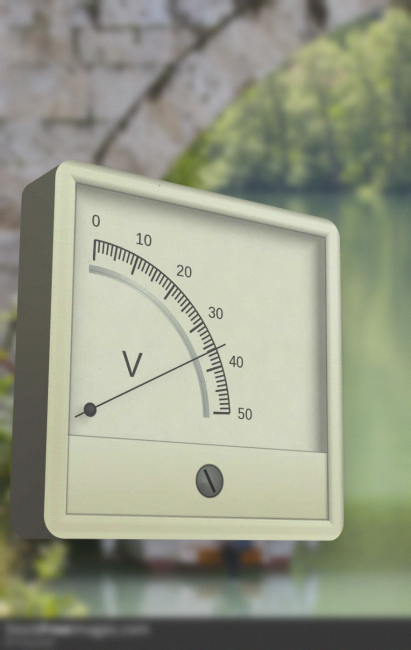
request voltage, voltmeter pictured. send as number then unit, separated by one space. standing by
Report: 36 V
